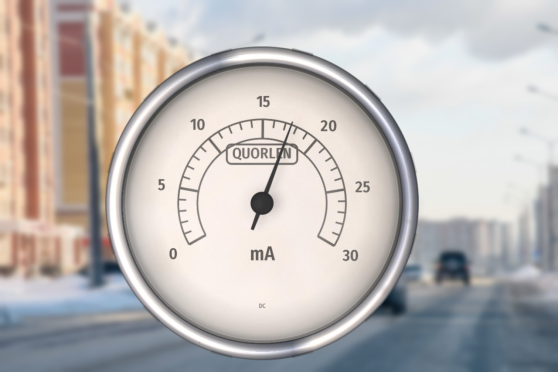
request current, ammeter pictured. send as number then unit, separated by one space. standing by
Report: 17.5 mA
